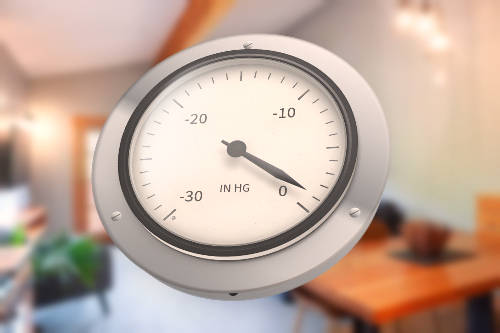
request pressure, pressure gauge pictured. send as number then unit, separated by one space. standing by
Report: -1 inHg
